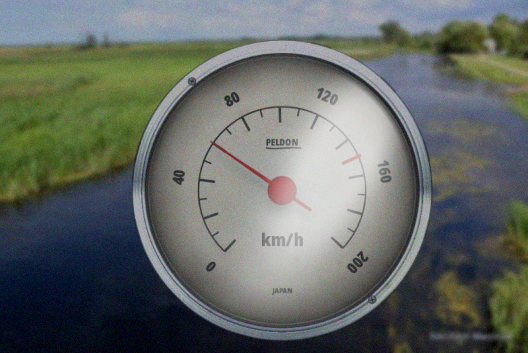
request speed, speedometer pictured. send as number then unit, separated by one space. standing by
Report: 60 km/h
